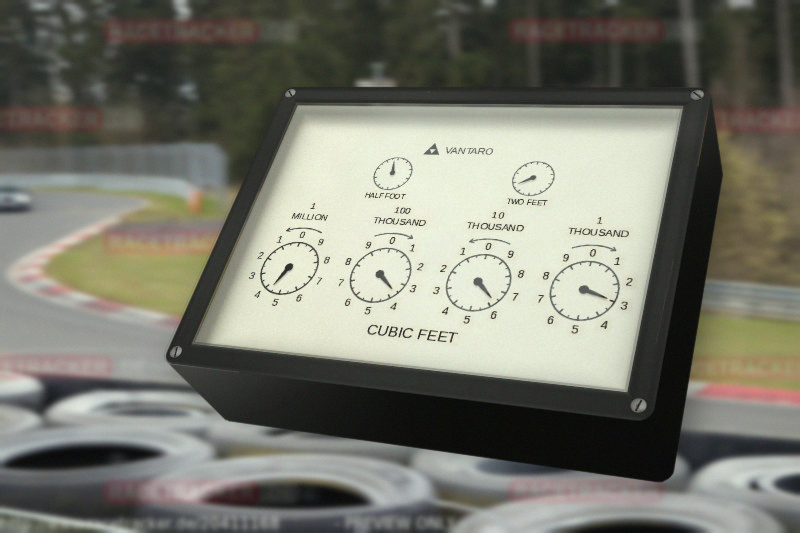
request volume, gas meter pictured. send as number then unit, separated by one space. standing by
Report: 436300 ft³
